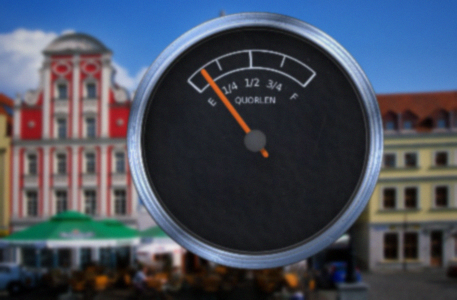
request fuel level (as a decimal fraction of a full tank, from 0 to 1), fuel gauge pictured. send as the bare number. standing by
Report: 0.125
